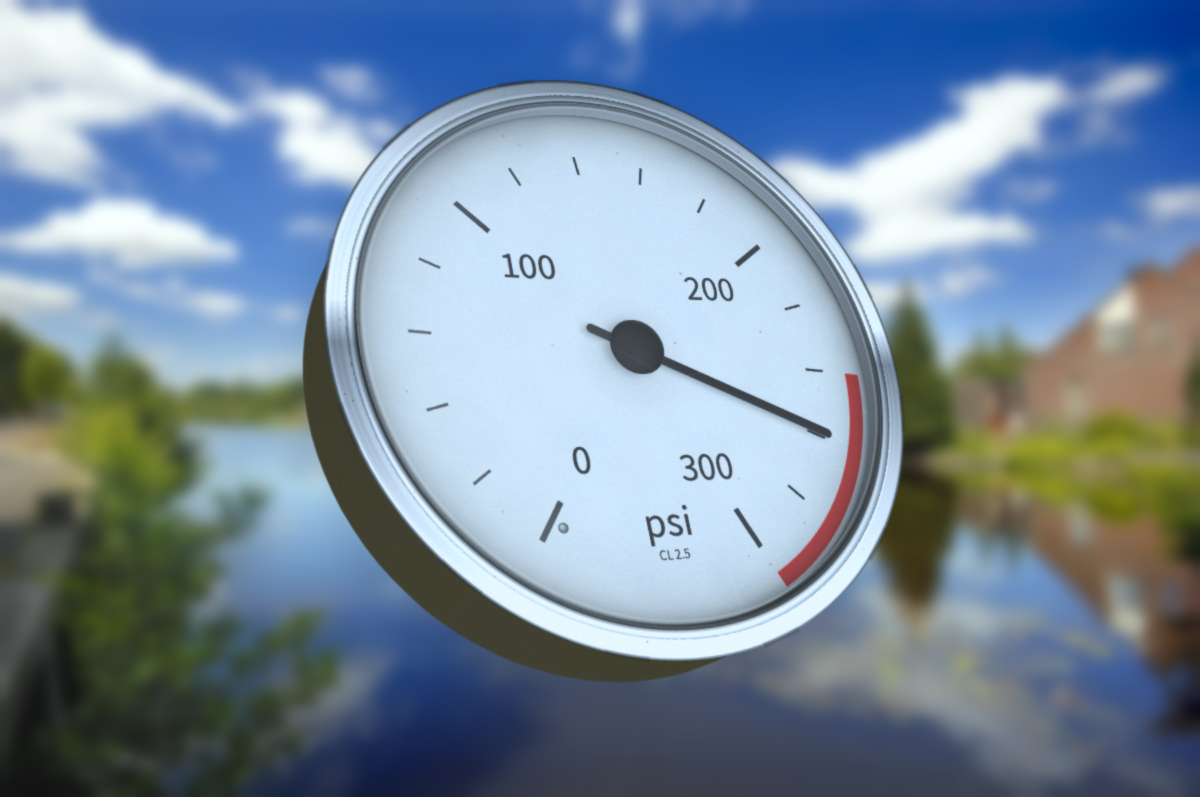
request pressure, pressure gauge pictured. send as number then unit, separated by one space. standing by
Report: 260 psi
